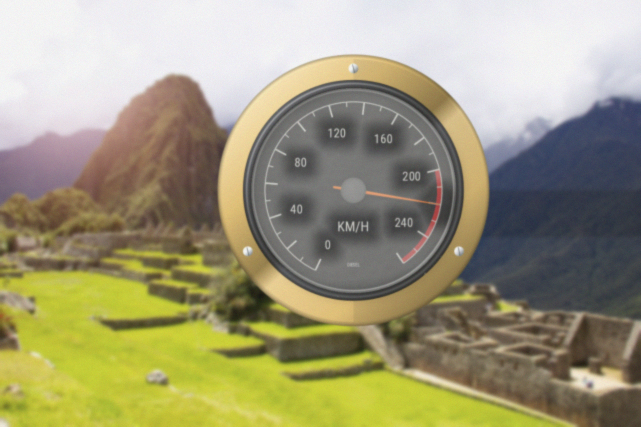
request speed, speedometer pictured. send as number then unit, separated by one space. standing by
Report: 220 km/h
